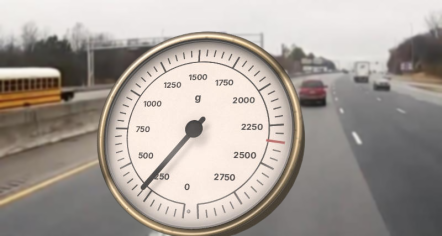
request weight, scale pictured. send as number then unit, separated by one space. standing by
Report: 300 g
